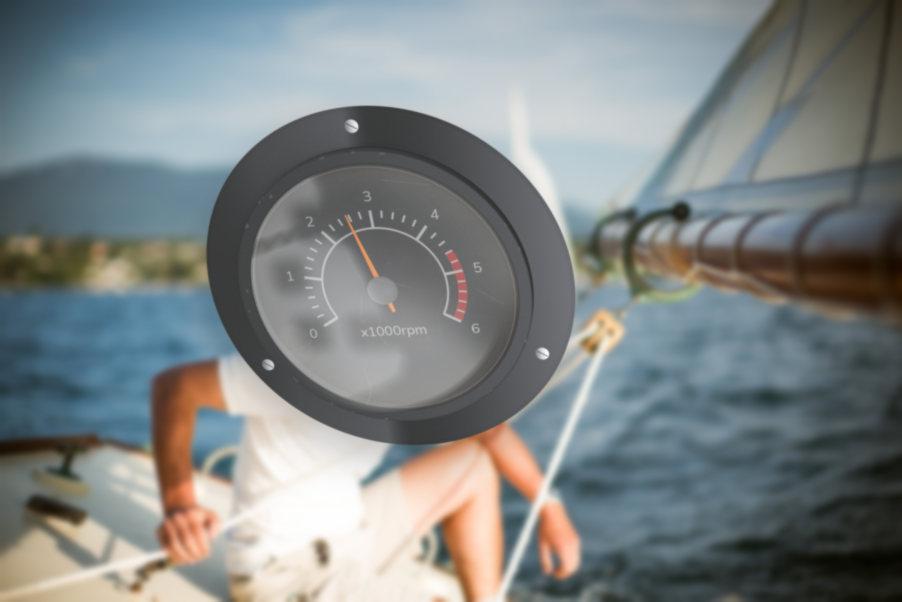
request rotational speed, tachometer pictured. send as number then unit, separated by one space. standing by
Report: 2600 rpm
